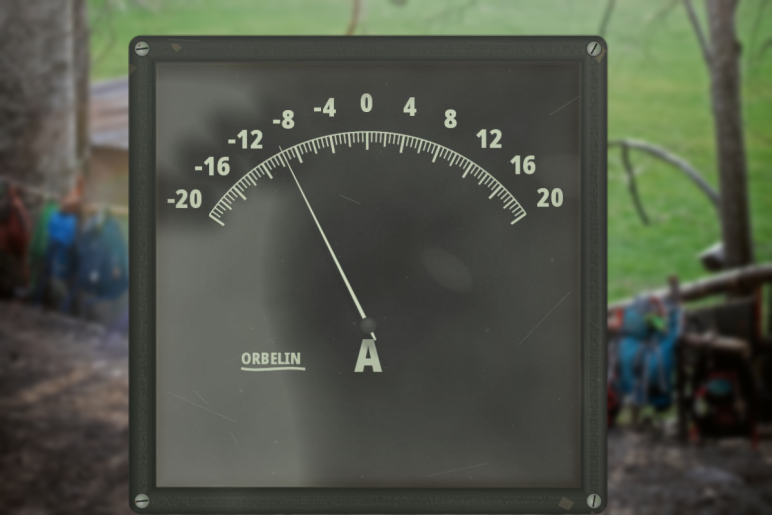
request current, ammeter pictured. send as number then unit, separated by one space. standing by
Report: -9.5 A
